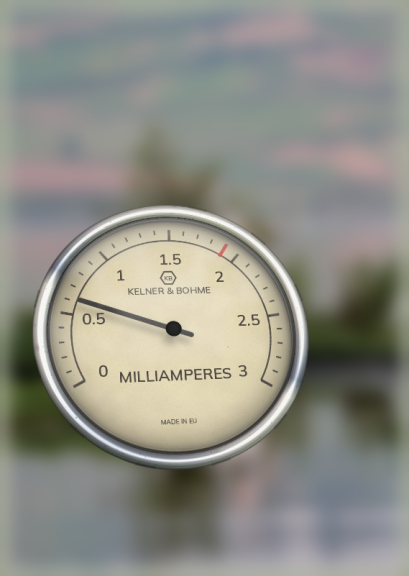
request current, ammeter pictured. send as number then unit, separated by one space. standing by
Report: 0.6 mA
